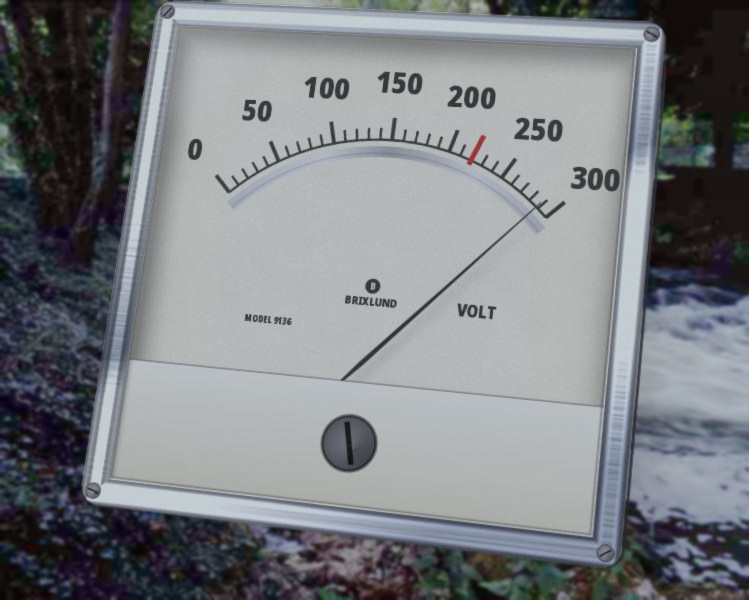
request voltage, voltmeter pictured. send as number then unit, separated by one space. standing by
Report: 290 V
